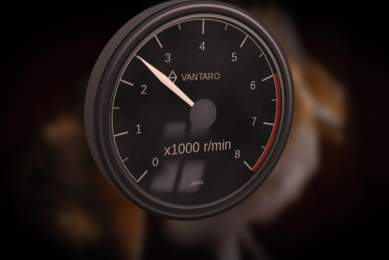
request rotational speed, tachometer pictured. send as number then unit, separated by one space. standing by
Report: 2500 rpm
